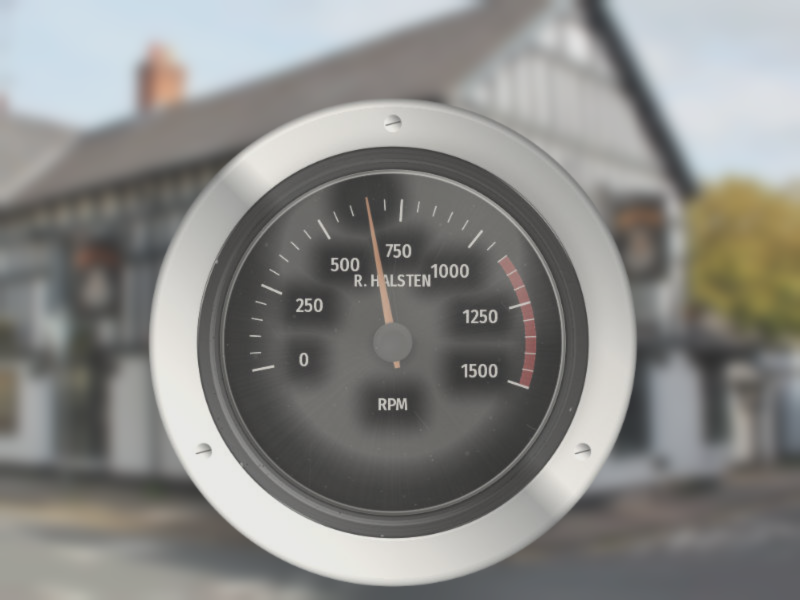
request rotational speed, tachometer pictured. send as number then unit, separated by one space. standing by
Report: 650 rpm
